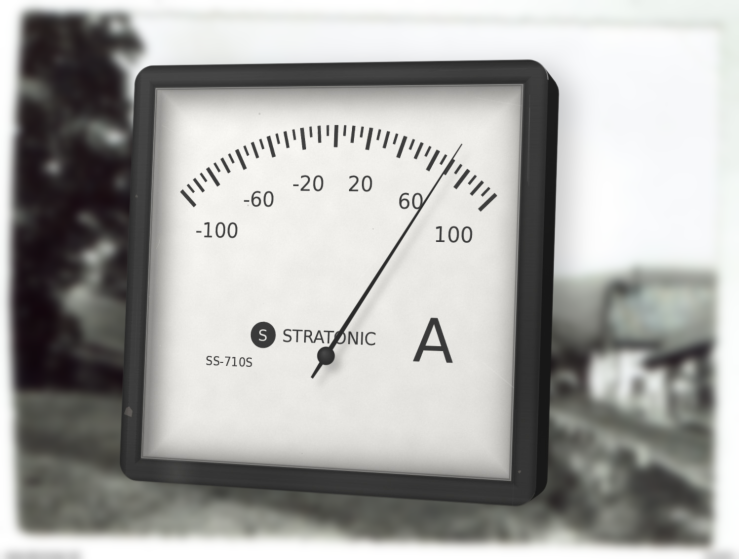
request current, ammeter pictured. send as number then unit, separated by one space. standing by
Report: 70 A
